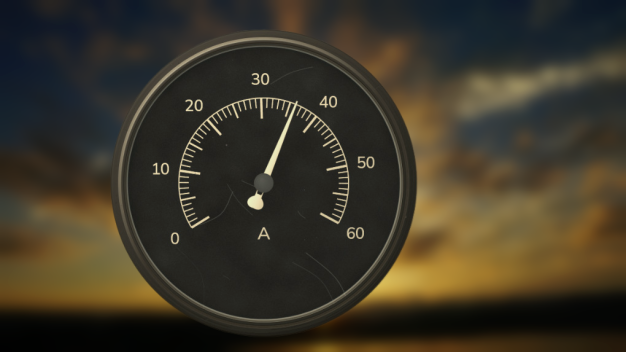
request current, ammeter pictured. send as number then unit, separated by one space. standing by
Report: 36 A
